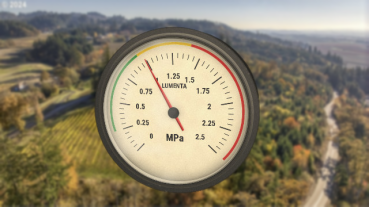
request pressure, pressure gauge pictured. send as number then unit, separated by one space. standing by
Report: 1 MPa
